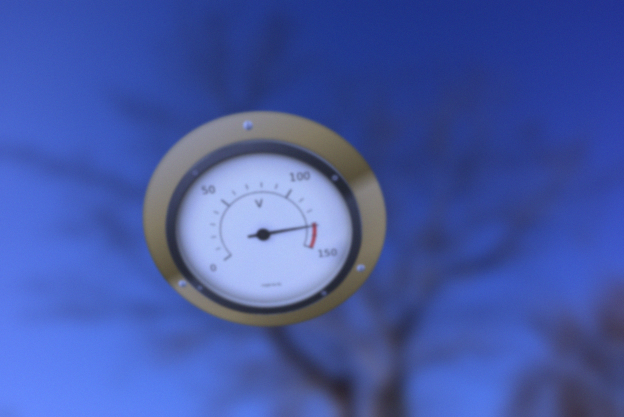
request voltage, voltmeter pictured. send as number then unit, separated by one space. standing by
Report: 130 V
